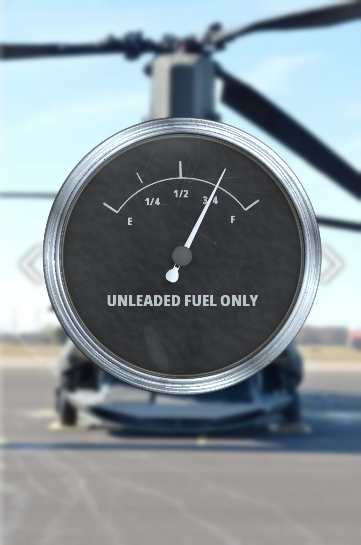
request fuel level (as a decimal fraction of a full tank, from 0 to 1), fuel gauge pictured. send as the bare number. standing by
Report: 0.75
